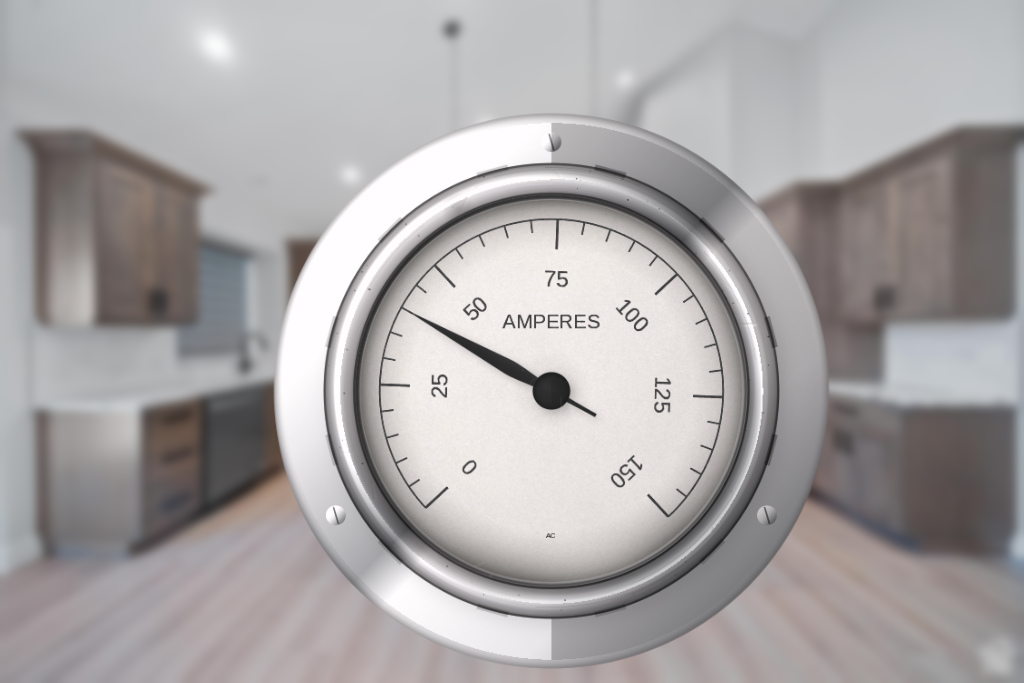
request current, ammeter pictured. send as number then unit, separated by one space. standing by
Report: 40 A
